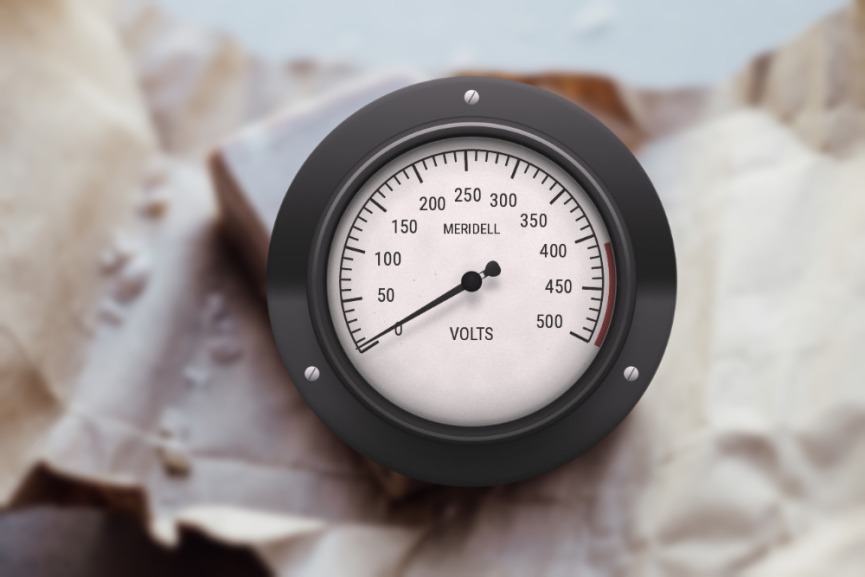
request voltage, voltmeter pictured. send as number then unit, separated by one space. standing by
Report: 5 V
